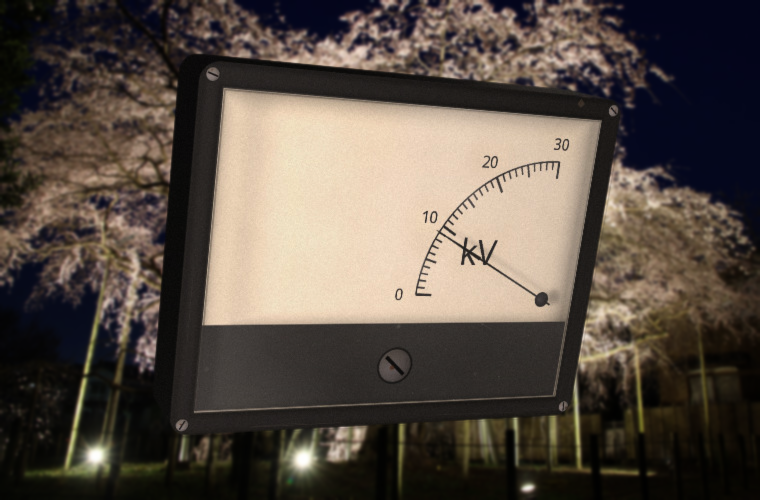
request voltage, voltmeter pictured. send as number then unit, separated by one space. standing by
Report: 9 kV
